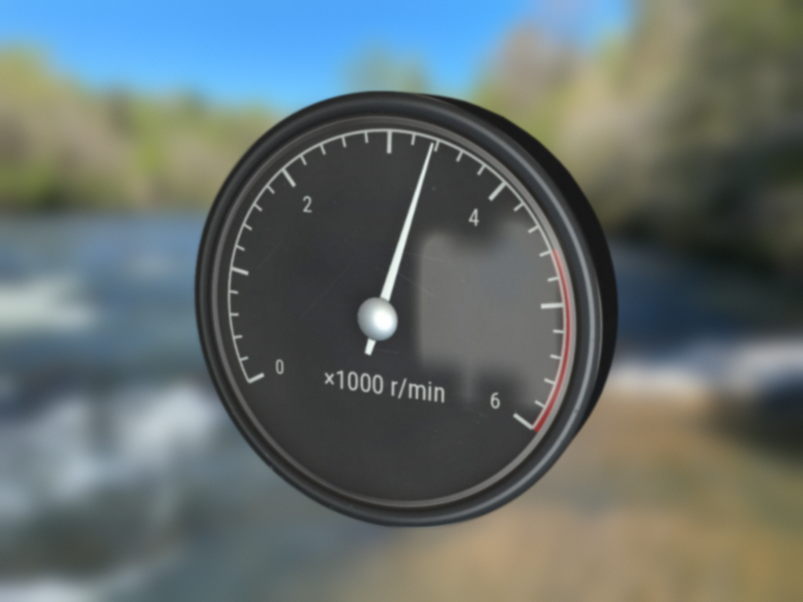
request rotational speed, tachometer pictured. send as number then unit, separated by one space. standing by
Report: 3400 rpm
